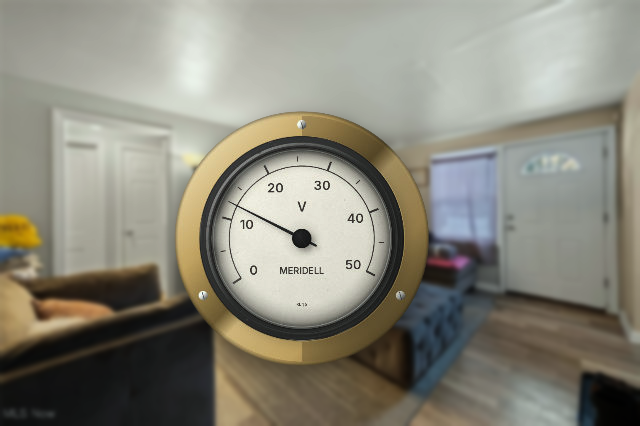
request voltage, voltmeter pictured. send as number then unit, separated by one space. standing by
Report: 12.5 V
